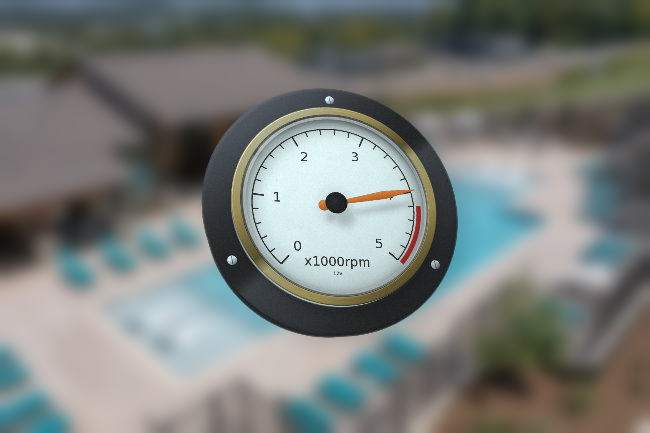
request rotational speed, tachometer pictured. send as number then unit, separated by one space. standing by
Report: 4000 rpm
